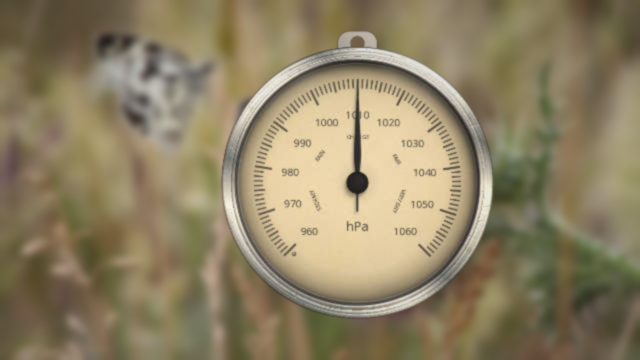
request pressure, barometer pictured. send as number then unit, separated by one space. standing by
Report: 1010 hPa
